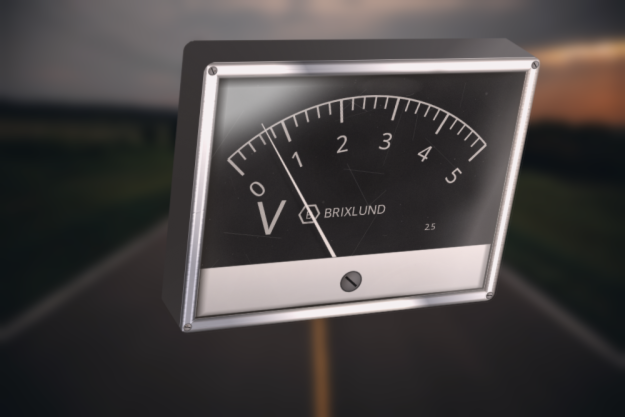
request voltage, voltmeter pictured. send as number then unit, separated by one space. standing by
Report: 0.7 V
